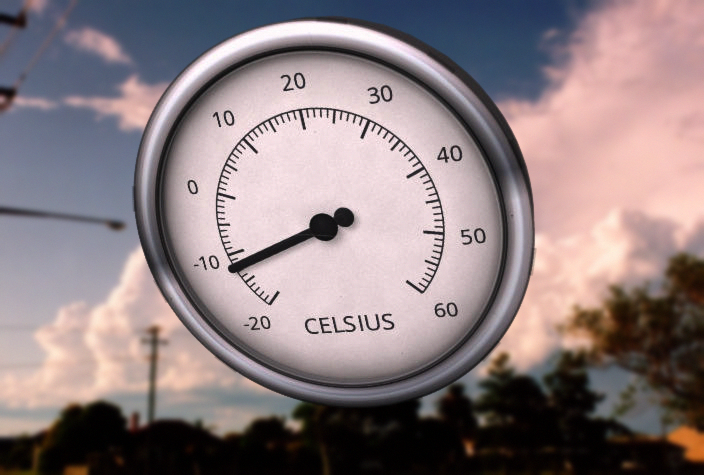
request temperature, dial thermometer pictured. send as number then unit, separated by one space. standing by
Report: -12 °C
